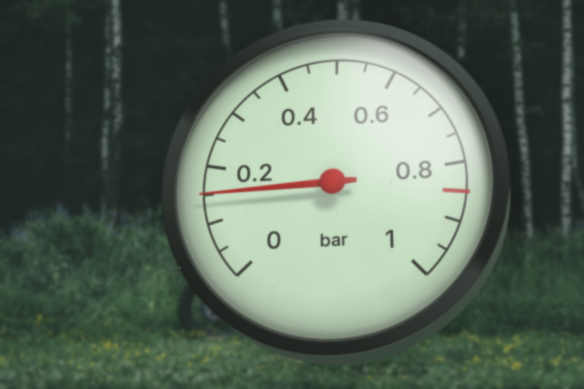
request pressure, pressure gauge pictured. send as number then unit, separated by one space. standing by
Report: 0.15 bar
